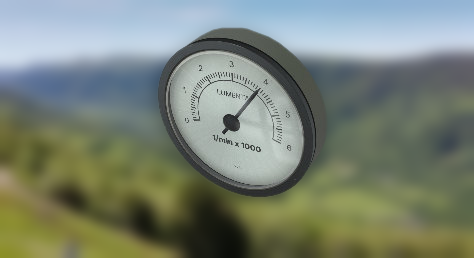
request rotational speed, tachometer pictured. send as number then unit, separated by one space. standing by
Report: 4000 rpm
